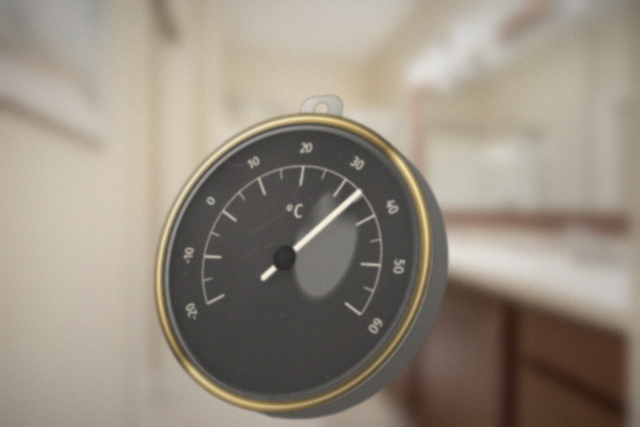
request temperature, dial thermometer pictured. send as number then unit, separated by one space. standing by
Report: 35 °C
